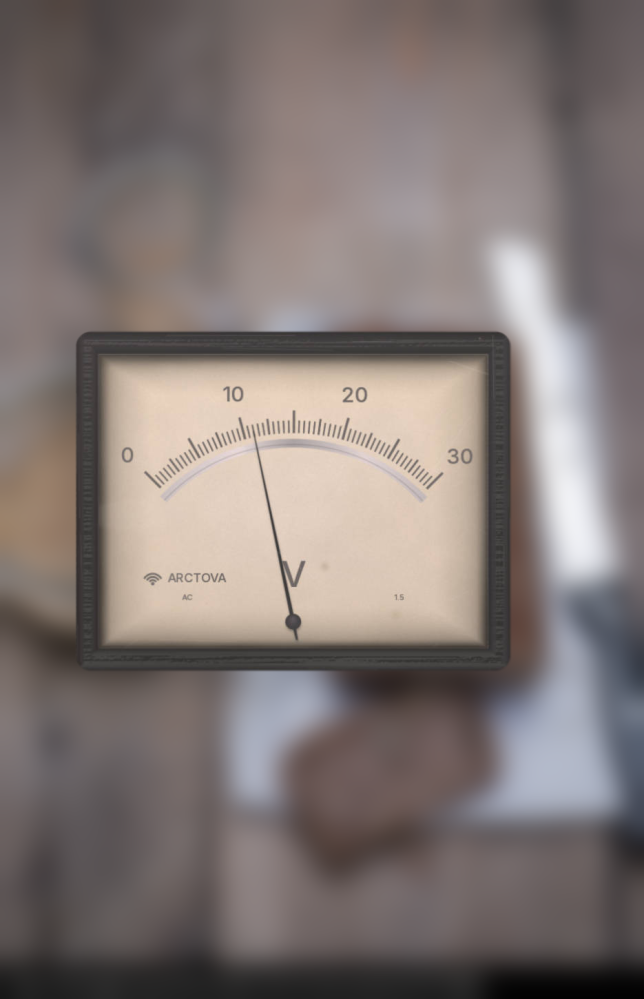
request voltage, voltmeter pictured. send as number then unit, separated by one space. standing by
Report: 11 V
